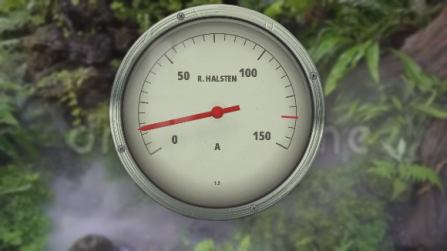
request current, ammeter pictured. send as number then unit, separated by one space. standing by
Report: 12.5 A
